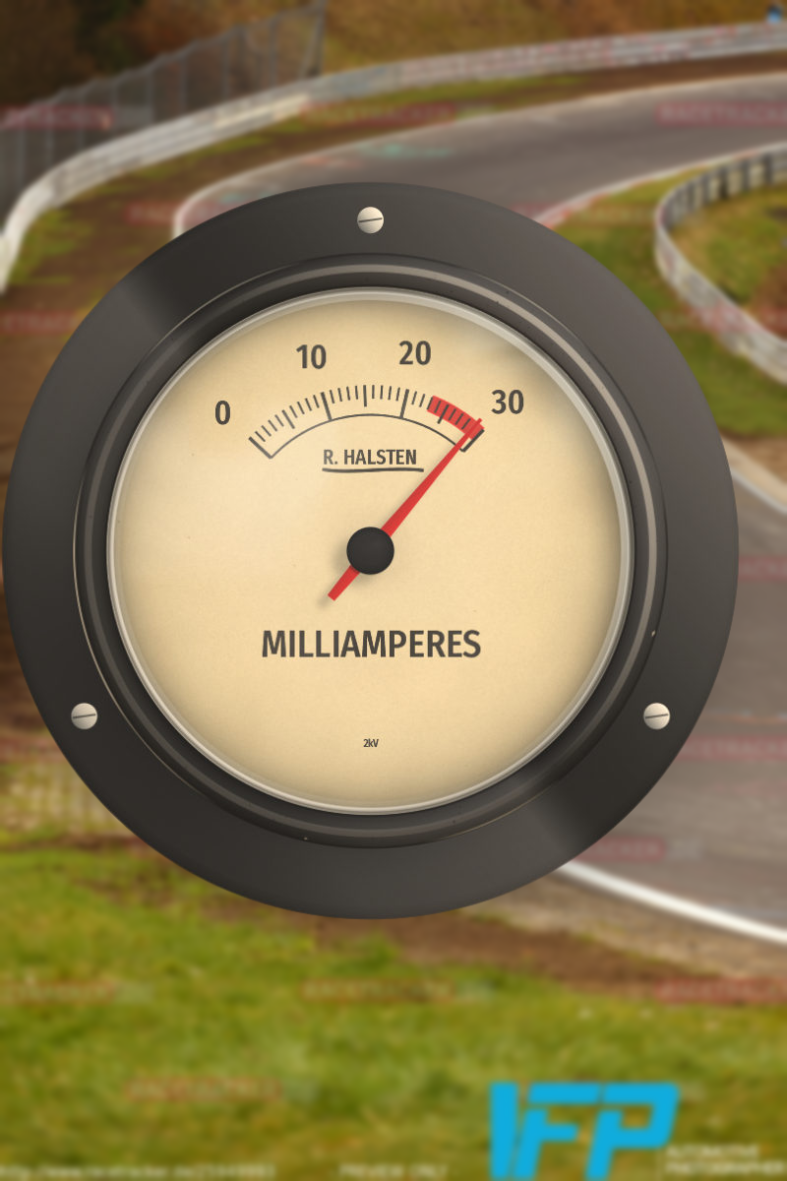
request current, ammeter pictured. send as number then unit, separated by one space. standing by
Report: 29 mA
